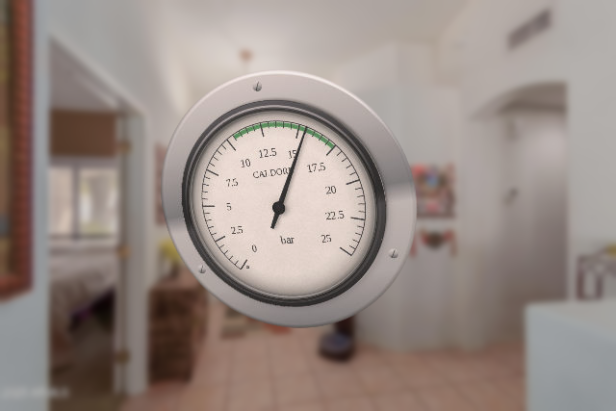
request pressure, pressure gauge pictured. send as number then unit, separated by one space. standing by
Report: 15.5 bar
